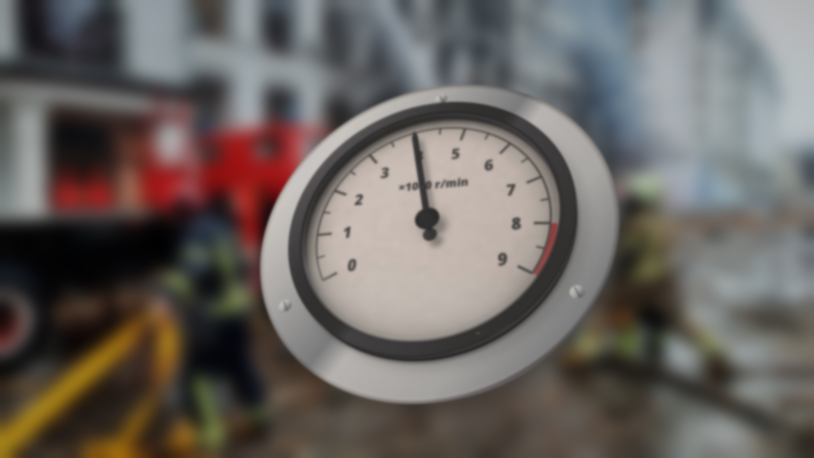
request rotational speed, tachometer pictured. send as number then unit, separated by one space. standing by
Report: 4000 rpm
